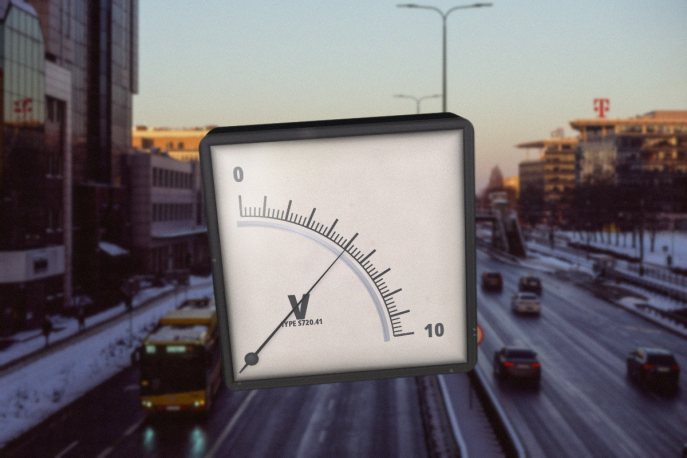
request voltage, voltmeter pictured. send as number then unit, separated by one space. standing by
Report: 5 V
